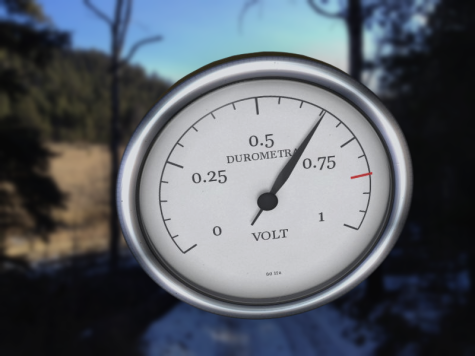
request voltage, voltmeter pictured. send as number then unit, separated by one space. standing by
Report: 0.65 V
